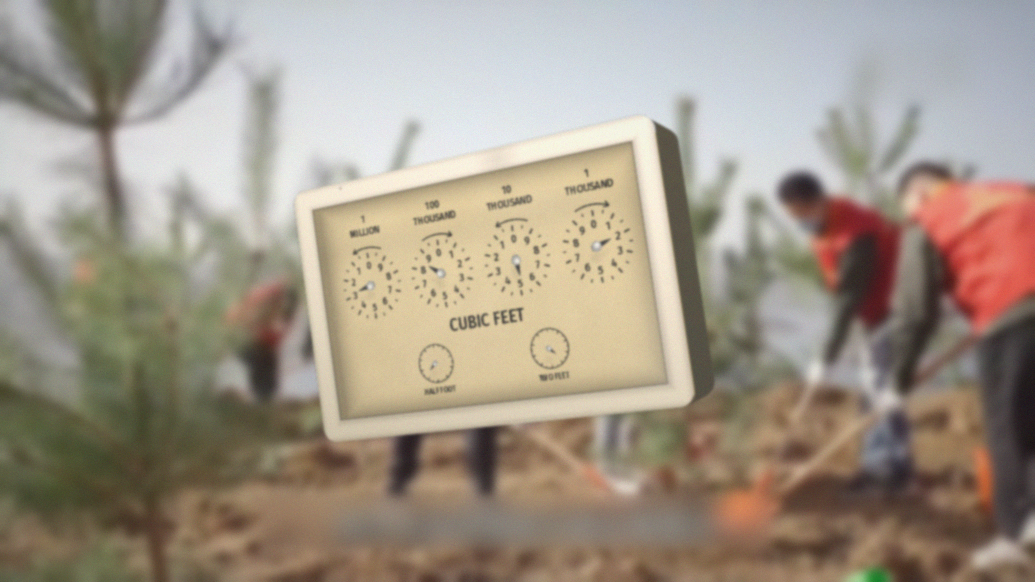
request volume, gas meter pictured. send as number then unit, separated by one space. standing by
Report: 285200 ft³
